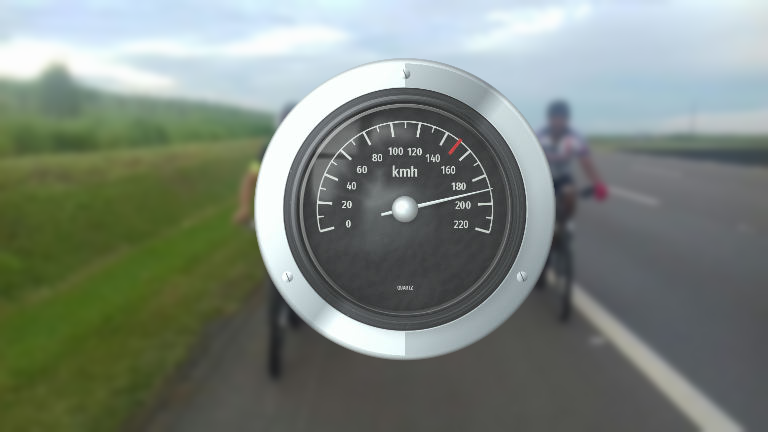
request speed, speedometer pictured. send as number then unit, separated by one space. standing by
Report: 190 km/h
